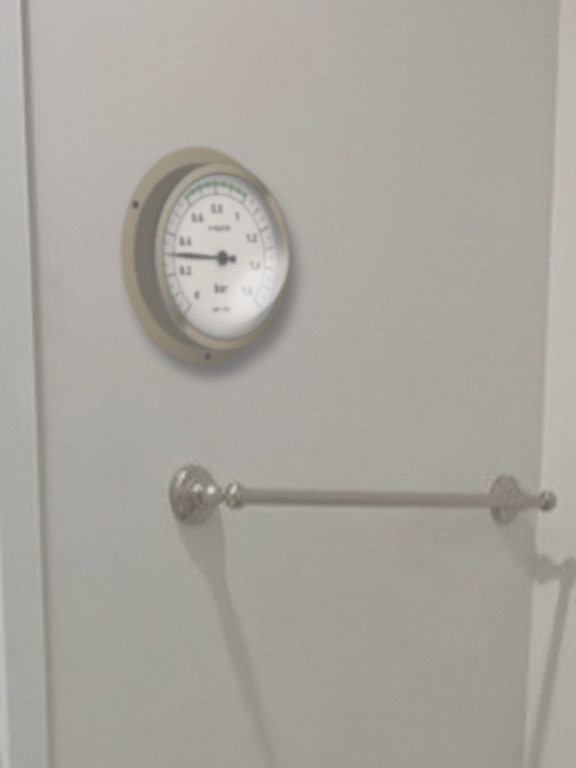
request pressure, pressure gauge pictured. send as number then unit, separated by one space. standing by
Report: 0.3 bar
